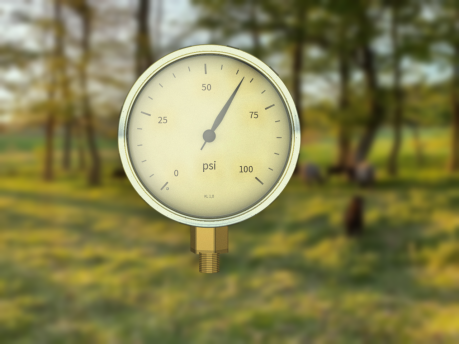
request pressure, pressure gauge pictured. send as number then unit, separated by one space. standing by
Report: 62.5 psi
